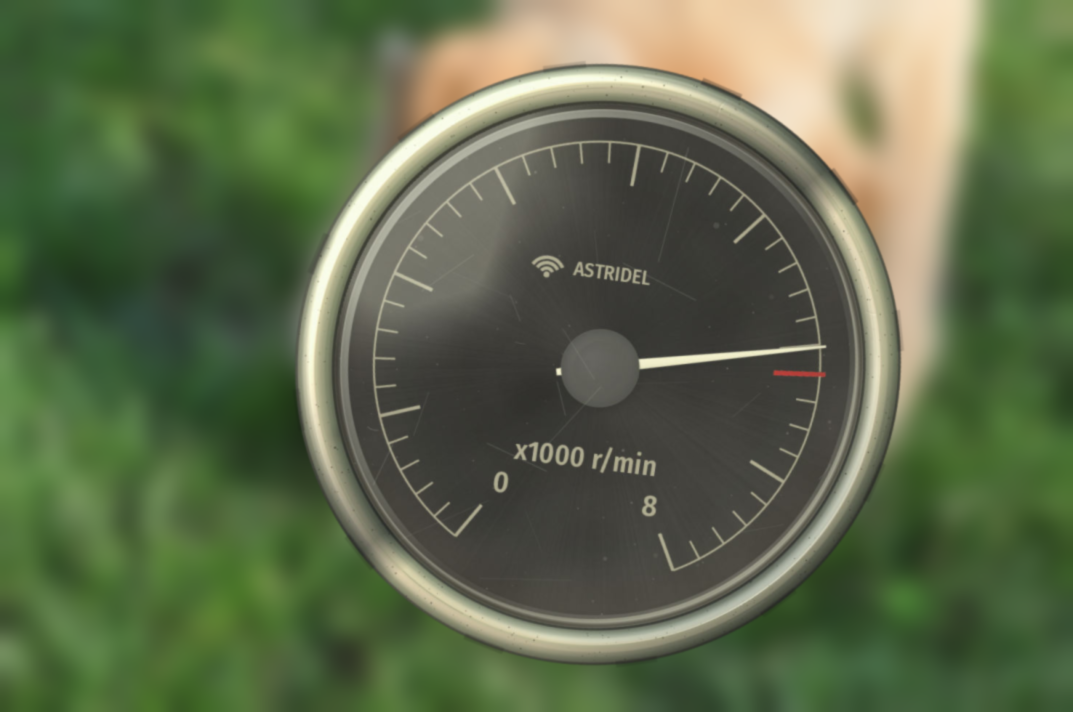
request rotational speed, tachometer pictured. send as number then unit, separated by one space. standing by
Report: 6000 rpm
